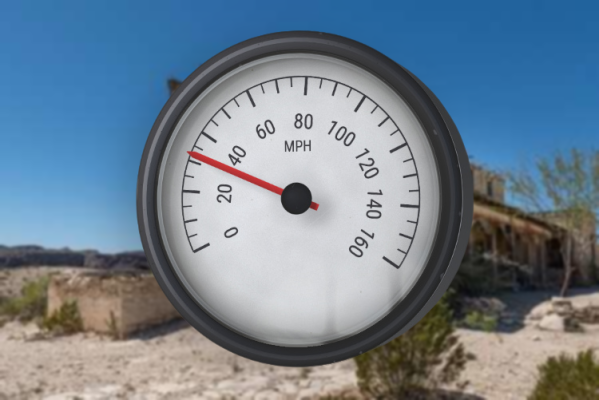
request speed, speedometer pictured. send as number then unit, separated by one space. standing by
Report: 32.5 mph
